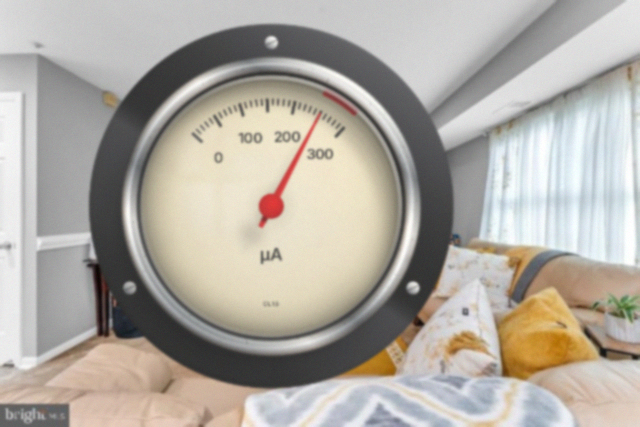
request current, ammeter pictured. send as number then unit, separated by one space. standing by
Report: 250 µA
